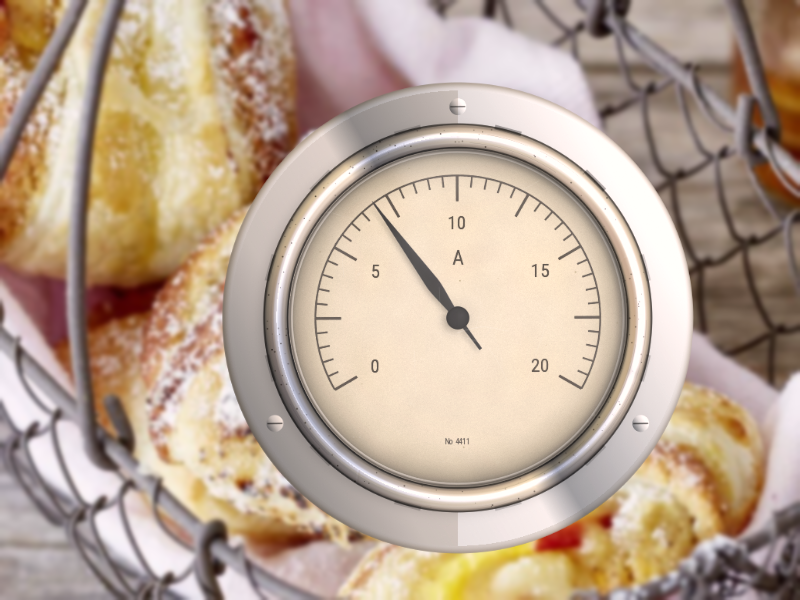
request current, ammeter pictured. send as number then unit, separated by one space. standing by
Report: 7 A
